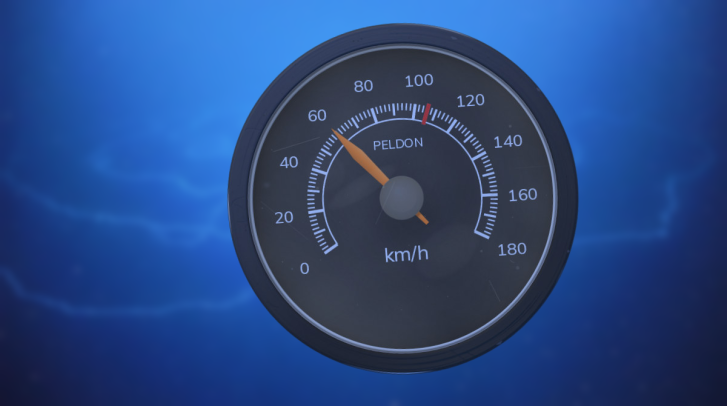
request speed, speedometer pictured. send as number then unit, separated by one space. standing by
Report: 60 km/h
